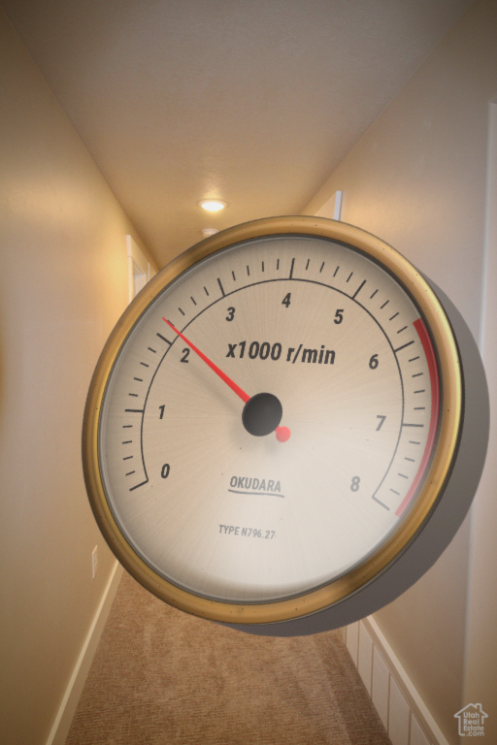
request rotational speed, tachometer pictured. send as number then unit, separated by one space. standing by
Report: 2200 rpm
